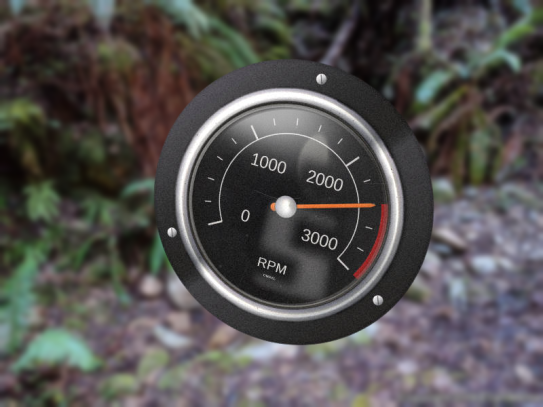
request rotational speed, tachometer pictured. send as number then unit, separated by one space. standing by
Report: 2400 rpm
